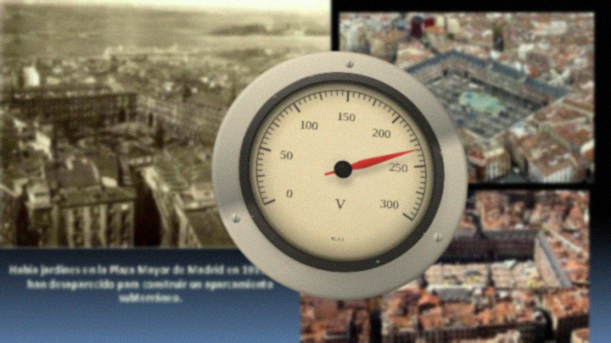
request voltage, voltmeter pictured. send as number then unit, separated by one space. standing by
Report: 235 V
